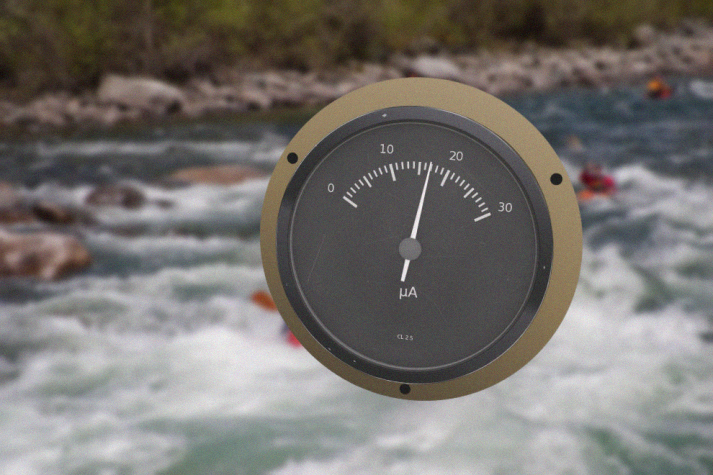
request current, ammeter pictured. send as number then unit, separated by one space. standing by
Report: 17 µA
